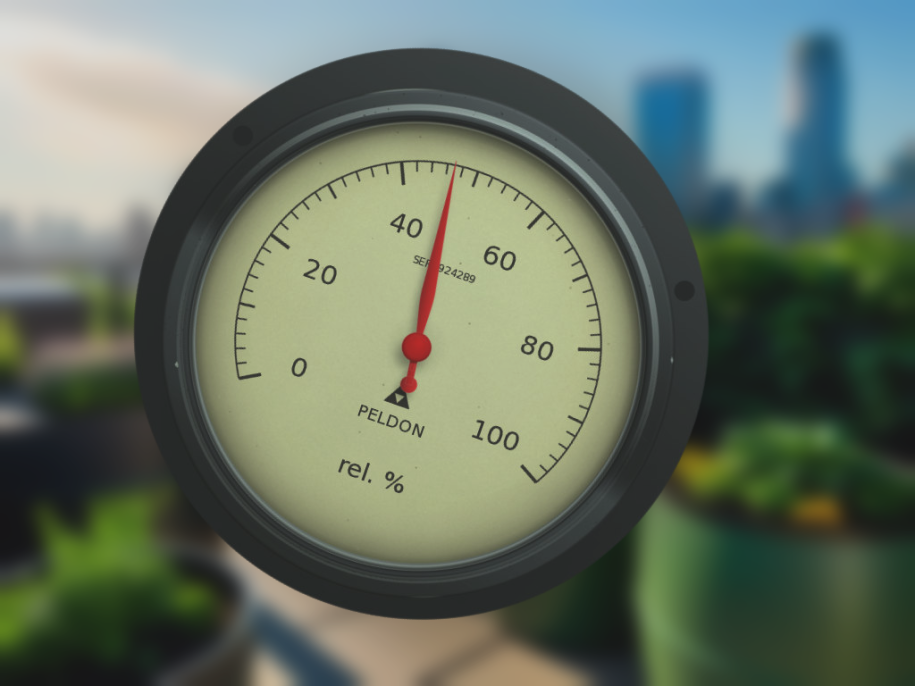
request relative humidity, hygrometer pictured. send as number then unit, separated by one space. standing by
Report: 47 %
